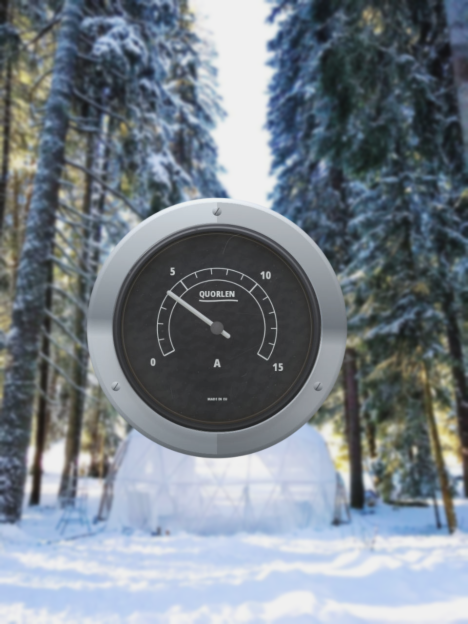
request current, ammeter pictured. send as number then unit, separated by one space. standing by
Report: 4 A
